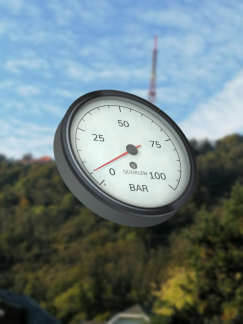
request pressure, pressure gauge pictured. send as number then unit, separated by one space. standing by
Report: 5 bar
